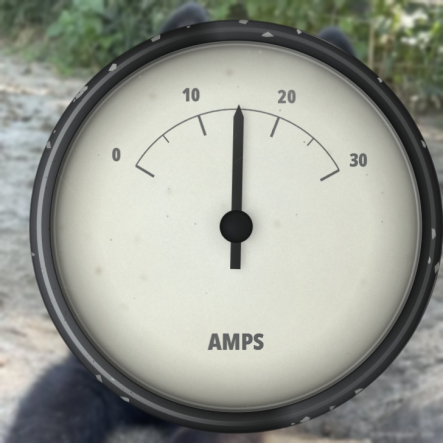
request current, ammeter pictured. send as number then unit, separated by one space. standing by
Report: 15 A
